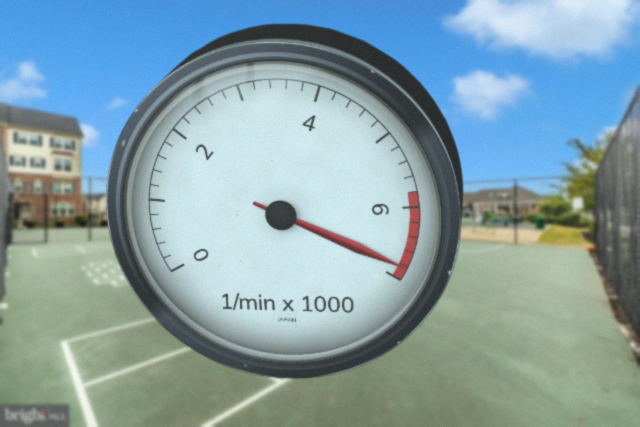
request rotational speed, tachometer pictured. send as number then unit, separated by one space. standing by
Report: 6800 rpm
